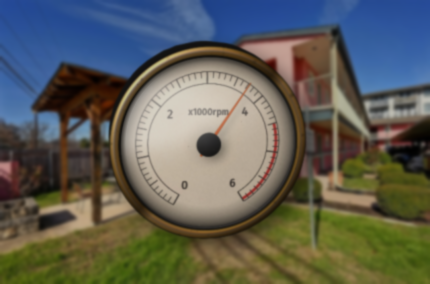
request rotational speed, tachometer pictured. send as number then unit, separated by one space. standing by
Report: 3700 rpm
